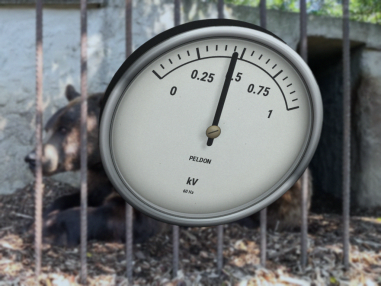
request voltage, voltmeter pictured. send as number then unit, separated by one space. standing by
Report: 0.45 kV
